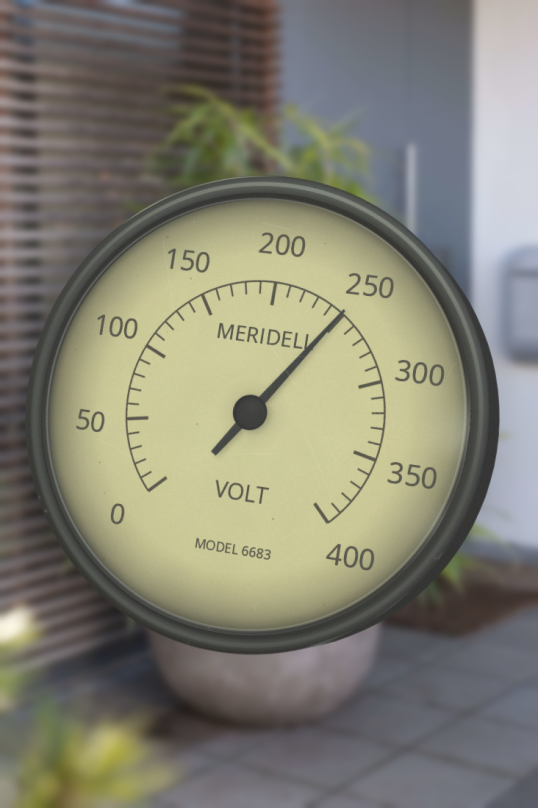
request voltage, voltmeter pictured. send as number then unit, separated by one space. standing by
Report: 250 V
